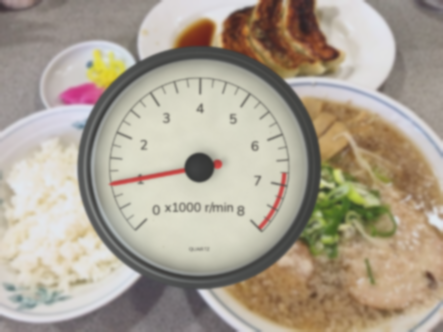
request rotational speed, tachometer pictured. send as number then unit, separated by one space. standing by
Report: 1000 rpm
